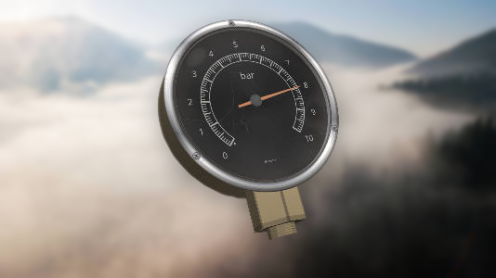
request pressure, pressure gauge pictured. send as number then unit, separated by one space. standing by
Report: 8 bar
